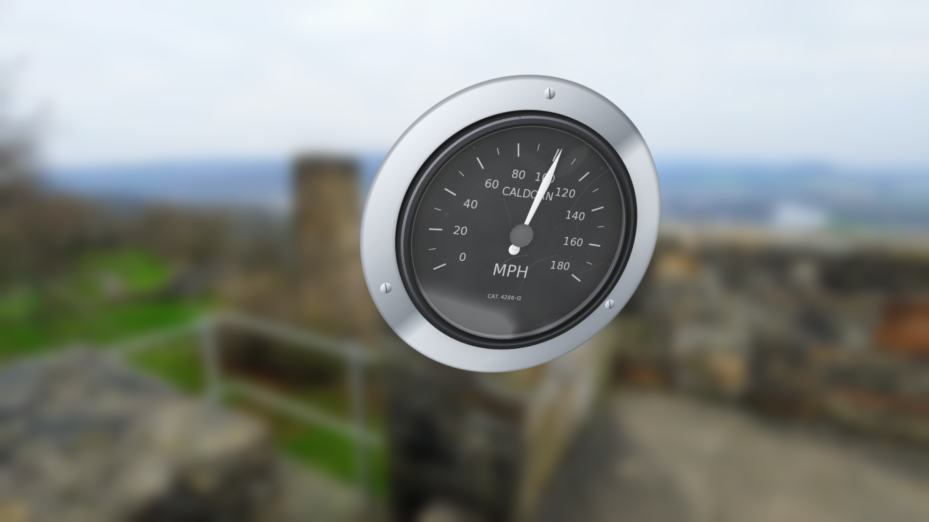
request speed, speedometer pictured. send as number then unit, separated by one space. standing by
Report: 100 mph
